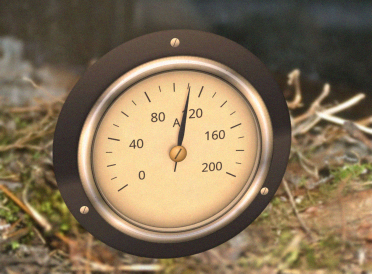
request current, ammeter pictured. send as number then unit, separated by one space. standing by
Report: 110 A
